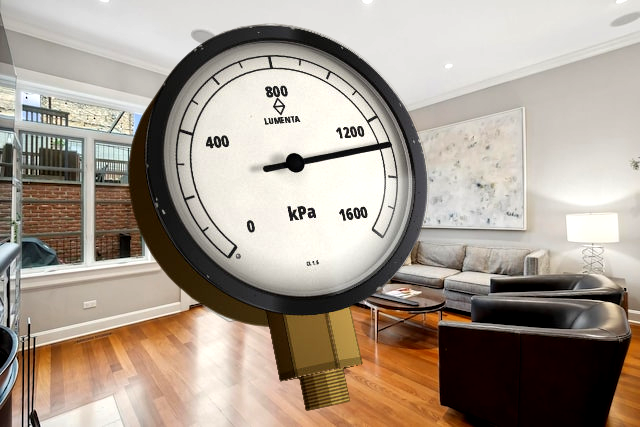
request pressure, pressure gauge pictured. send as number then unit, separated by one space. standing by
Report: 1300 kPa
